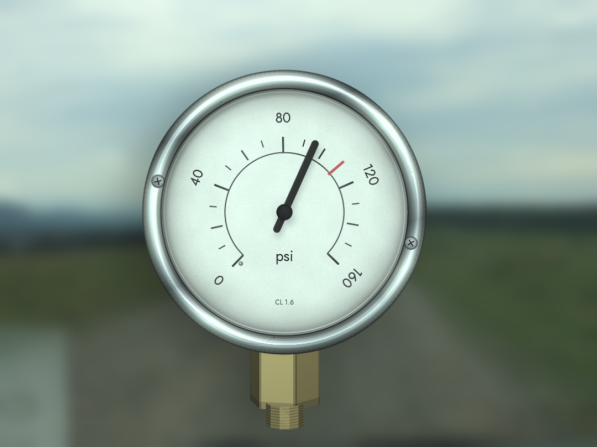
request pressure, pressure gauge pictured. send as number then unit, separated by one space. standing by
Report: 95 psi
